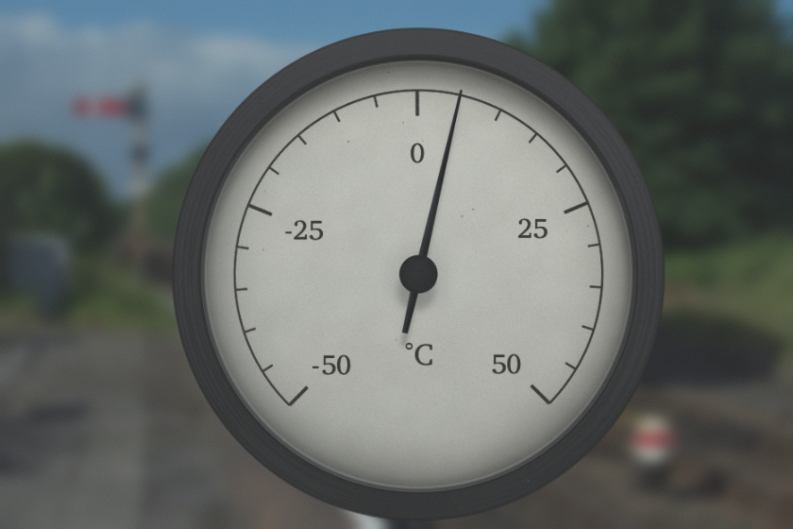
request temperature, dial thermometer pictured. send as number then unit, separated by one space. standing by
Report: 5 °C
